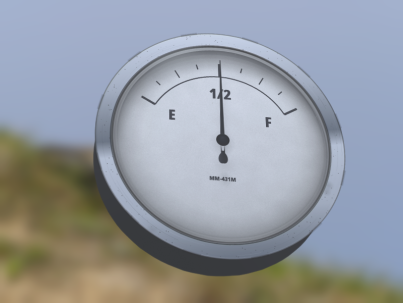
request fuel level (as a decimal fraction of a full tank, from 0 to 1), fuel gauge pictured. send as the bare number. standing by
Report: 0.5
